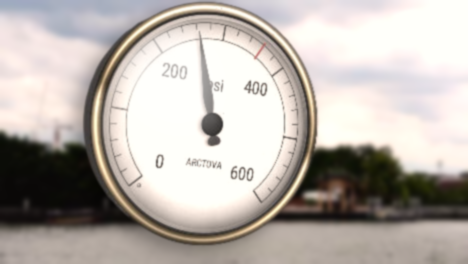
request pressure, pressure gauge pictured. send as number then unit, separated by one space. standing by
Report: 260 psi
